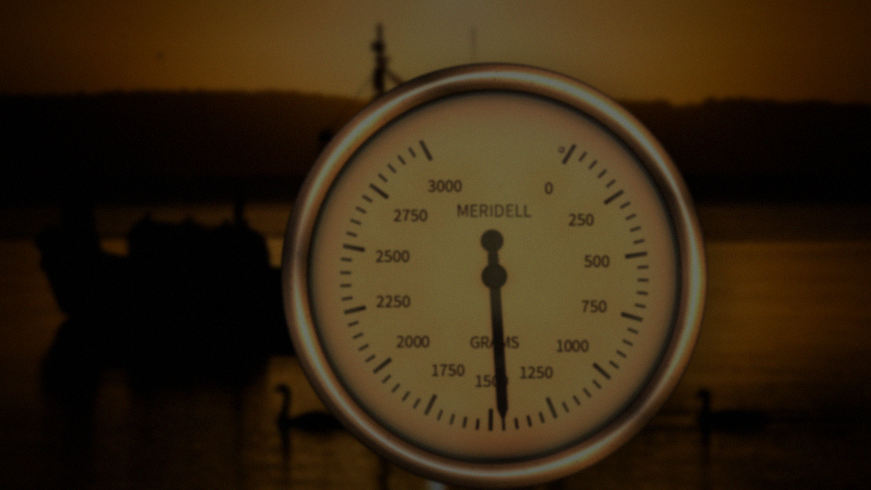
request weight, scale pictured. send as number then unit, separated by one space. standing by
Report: 1450 g
